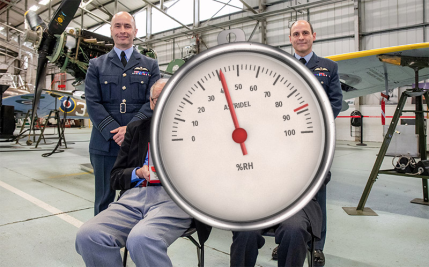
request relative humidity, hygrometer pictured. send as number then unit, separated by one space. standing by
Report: 42 %
